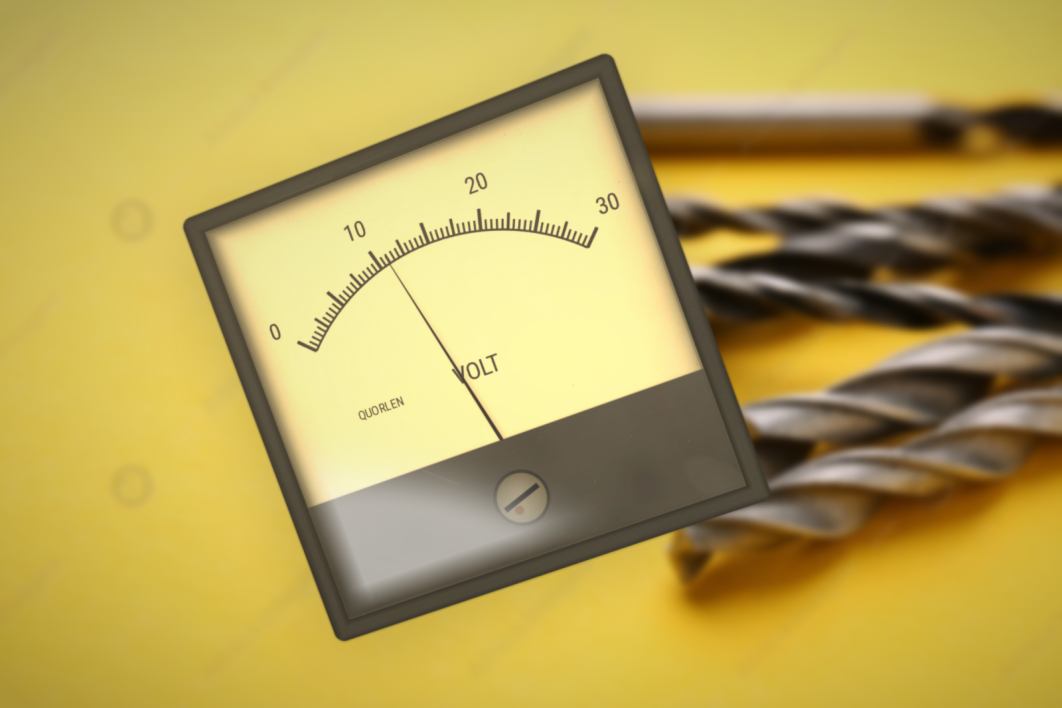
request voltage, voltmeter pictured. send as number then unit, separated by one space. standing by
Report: 11 V
